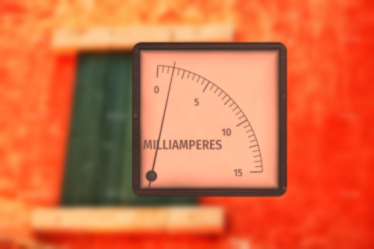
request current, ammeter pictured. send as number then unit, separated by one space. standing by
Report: 1.5 mA
